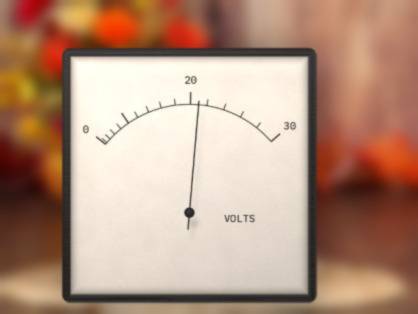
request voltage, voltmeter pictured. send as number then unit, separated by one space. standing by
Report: 21 V
